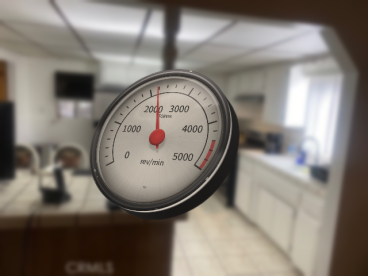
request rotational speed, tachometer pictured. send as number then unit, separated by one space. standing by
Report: 2200 rpm
